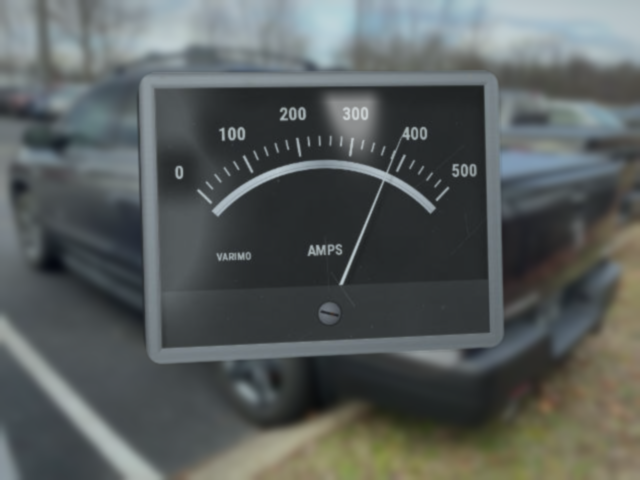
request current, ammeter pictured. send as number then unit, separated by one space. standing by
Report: 380 A
